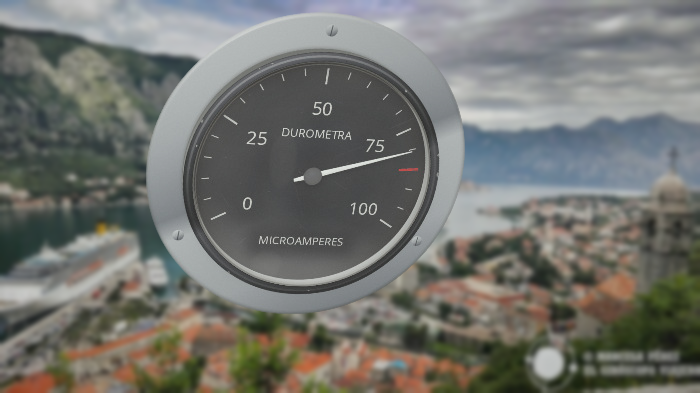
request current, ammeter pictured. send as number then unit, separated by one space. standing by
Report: 80 µA
